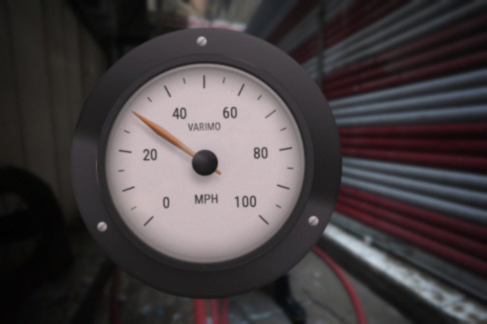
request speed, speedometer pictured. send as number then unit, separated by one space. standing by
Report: 30 mph
